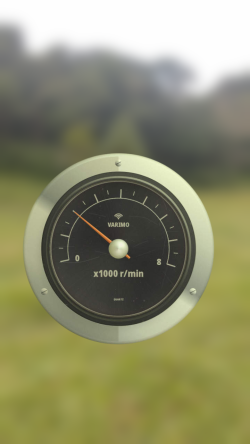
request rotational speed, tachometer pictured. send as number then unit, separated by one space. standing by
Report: 2000 rpm
